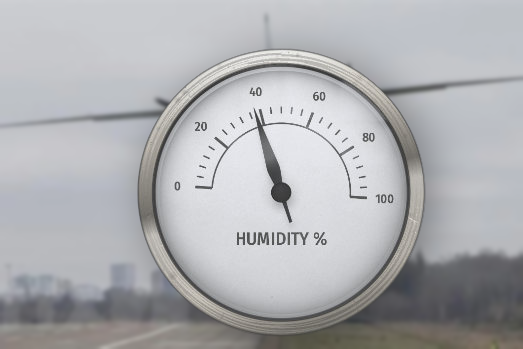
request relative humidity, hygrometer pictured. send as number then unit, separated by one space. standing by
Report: 38 %
